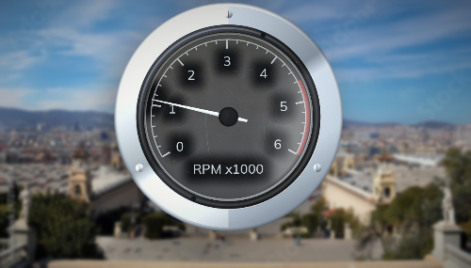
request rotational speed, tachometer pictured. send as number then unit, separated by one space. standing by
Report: 1100 rpm
